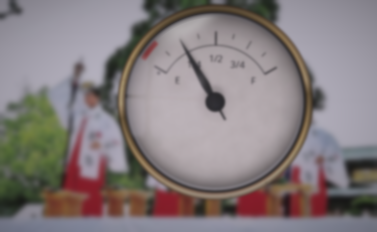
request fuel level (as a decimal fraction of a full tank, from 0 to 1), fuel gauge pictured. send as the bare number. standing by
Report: 0.25
